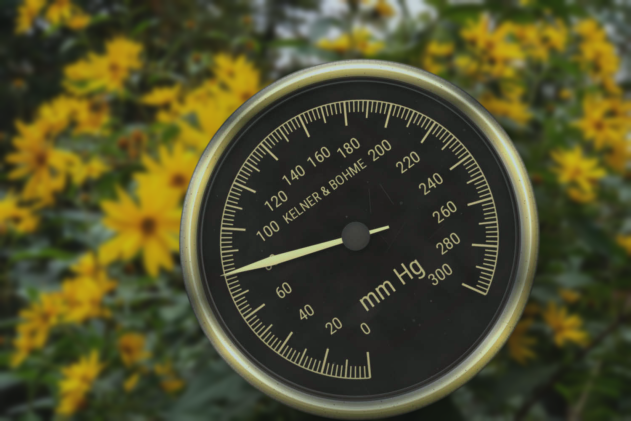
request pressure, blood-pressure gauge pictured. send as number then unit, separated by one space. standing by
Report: 80 mmHg
